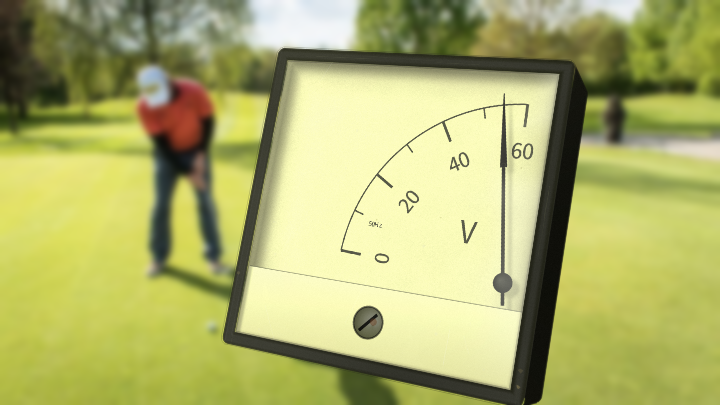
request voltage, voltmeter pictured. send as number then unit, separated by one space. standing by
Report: 55 V
